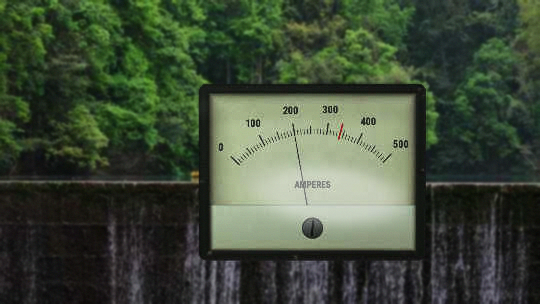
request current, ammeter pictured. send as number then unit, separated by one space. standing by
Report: 200 A
